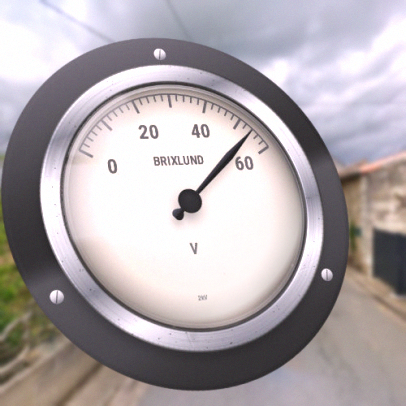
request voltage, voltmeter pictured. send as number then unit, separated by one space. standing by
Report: 54 V
